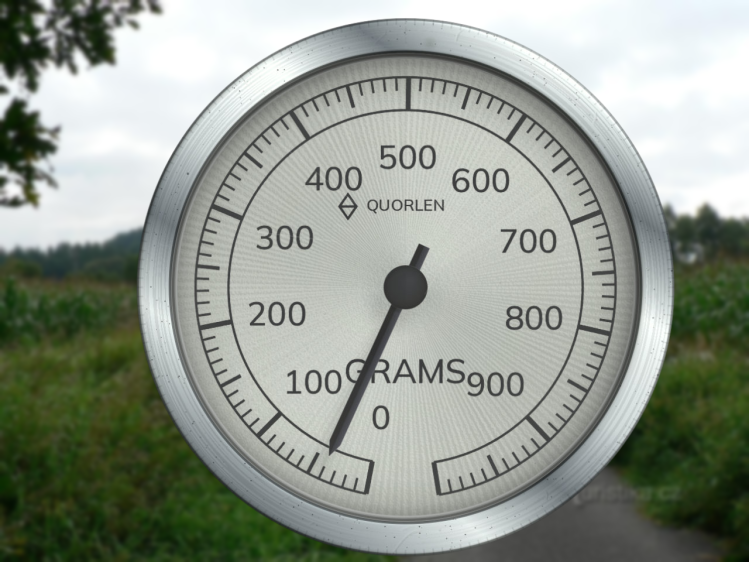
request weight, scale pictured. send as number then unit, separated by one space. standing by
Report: 40 g
